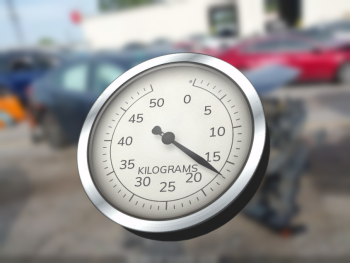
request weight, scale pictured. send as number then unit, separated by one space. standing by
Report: 17 kg
